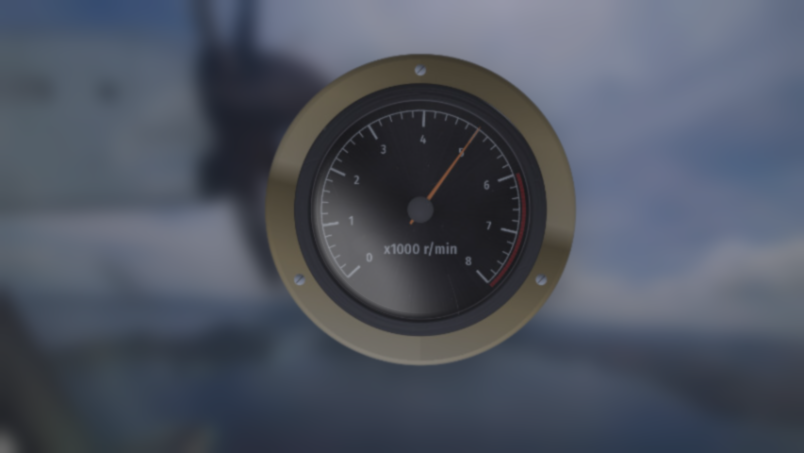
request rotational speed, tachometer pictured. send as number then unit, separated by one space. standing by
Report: 5000 rpm
